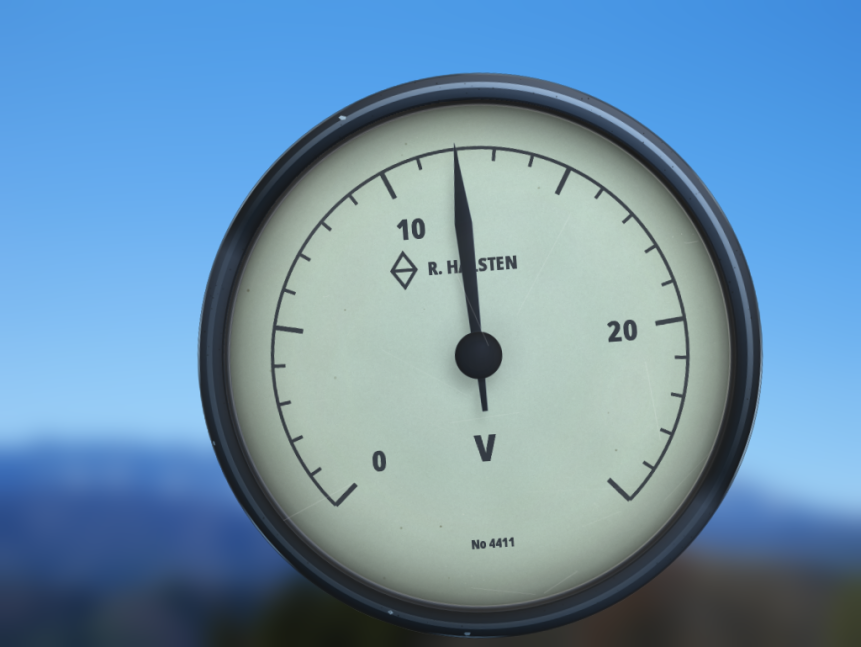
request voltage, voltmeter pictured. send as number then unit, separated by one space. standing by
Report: 12 V
